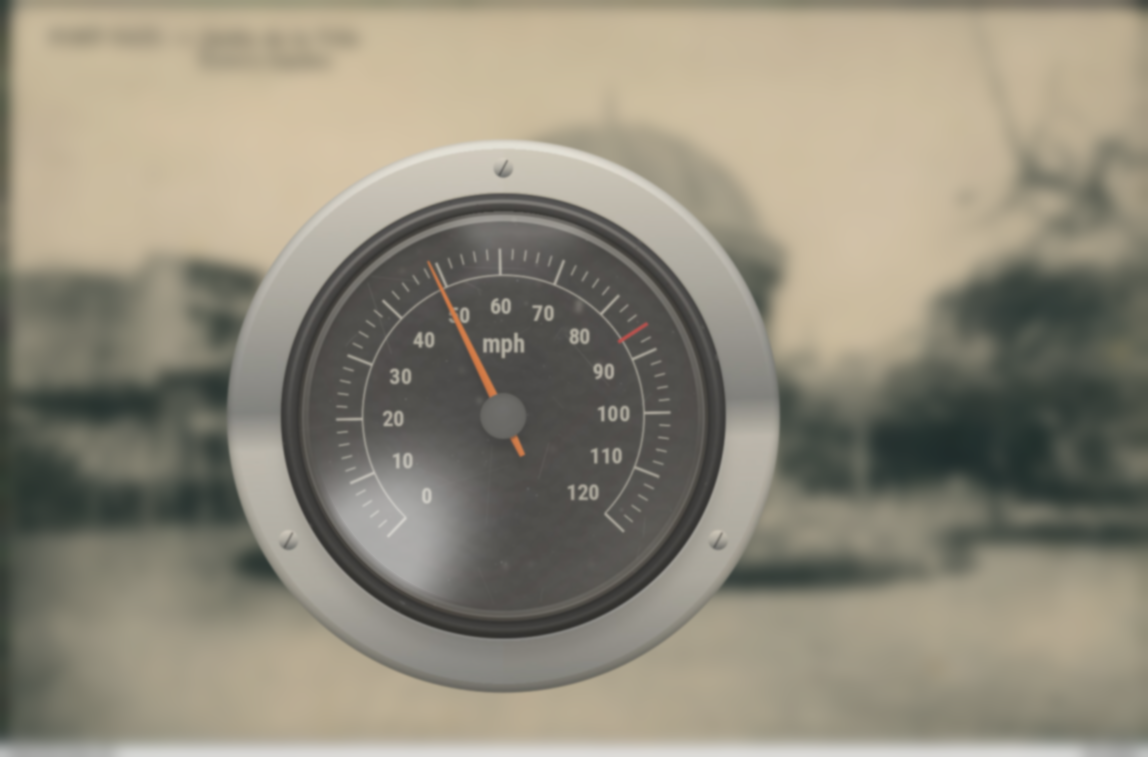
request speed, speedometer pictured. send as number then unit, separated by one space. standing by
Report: 49 mph
